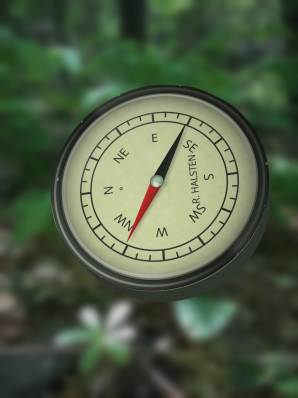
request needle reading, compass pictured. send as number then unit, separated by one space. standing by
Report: 300 °
